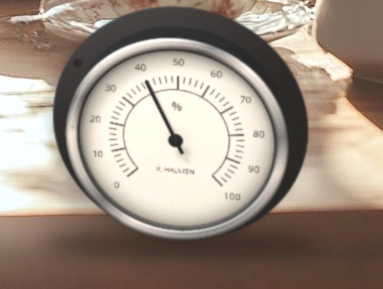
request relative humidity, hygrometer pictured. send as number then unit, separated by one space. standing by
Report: 40 %
